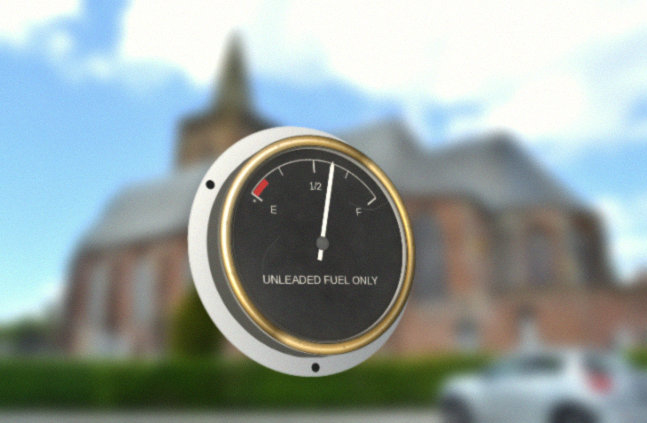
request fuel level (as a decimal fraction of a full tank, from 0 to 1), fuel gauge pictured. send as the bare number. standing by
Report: 0.625
